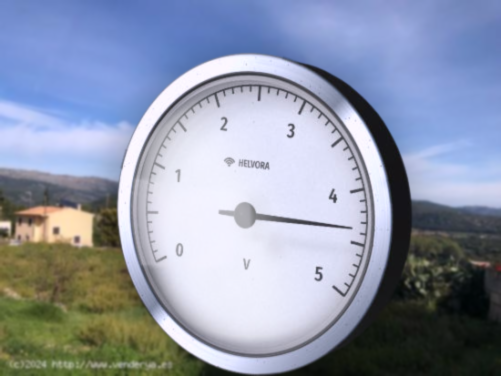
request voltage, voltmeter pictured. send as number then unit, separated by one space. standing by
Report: 4.35 V
